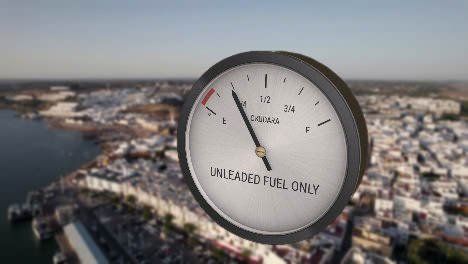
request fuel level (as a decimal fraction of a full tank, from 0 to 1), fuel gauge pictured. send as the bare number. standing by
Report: 0.25
